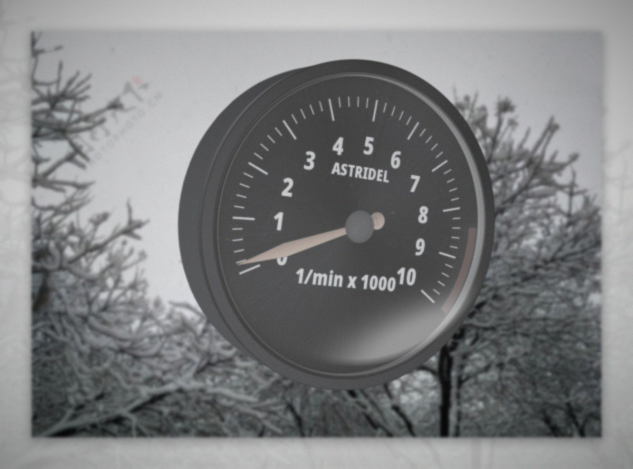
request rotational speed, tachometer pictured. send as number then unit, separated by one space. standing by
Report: 200 rpm
